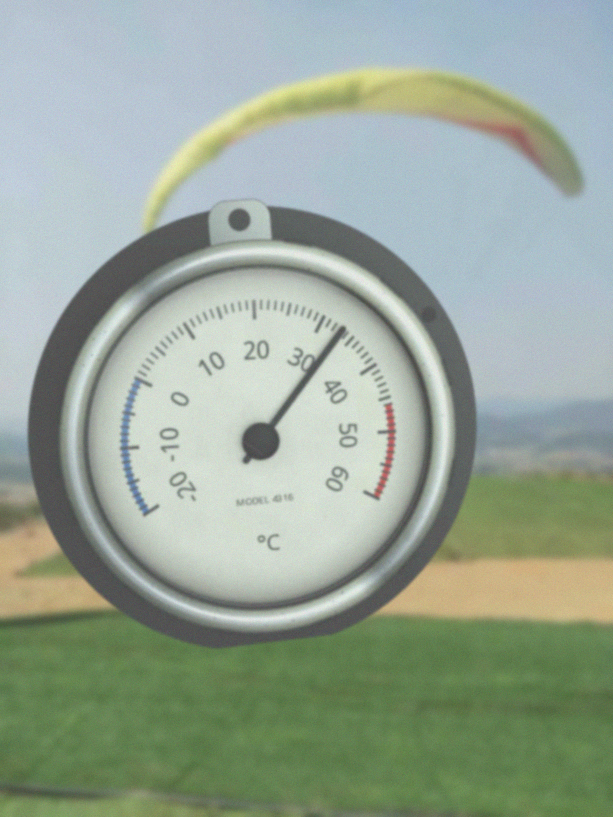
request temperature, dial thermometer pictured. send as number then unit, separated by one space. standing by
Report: 33 °C
